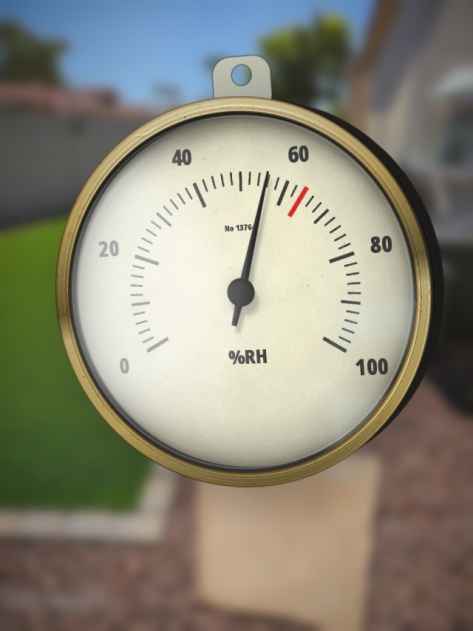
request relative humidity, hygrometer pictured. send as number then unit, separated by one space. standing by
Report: 56 %
